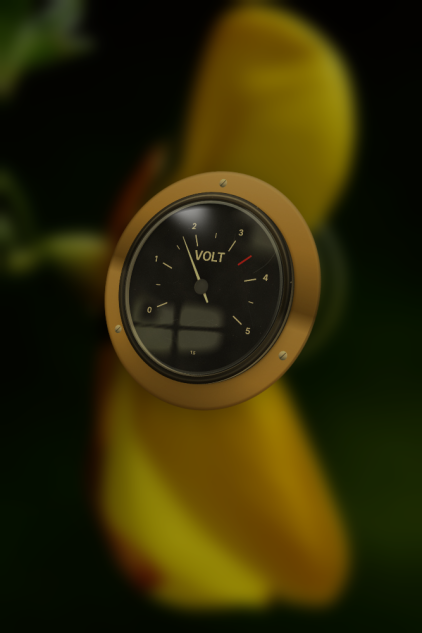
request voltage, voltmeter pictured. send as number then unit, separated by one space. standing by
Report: 1.75 V
